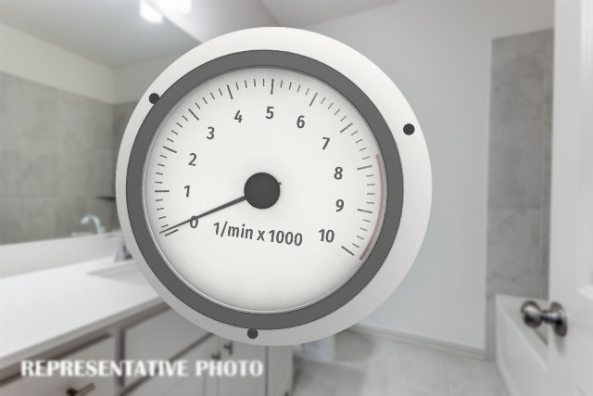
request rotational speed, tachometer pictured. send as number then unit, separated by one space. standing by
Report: 100 rpm
